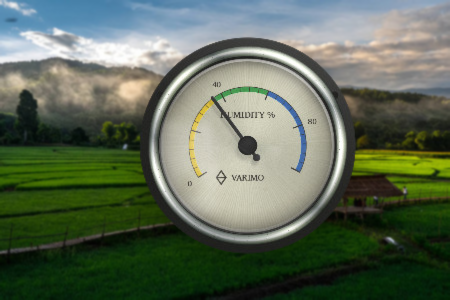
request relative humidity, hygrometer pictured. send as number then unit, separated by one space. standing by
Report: 36 %
